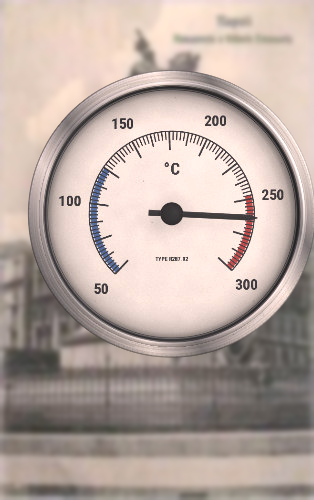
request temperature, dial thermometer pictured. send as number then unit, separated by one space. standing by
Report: 262.5 °C
